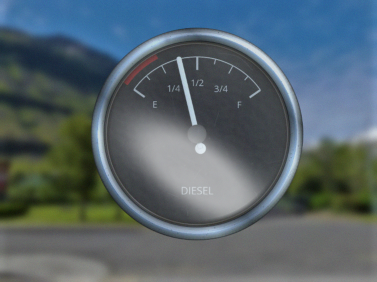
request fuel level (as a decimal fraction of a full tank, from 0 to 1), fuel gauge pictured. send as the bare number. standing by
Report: 0.375
